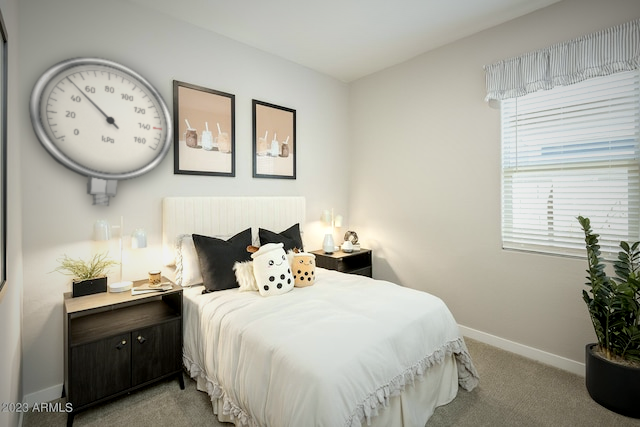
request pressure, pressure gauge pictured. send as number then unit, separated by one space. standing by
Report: 50 kPa
